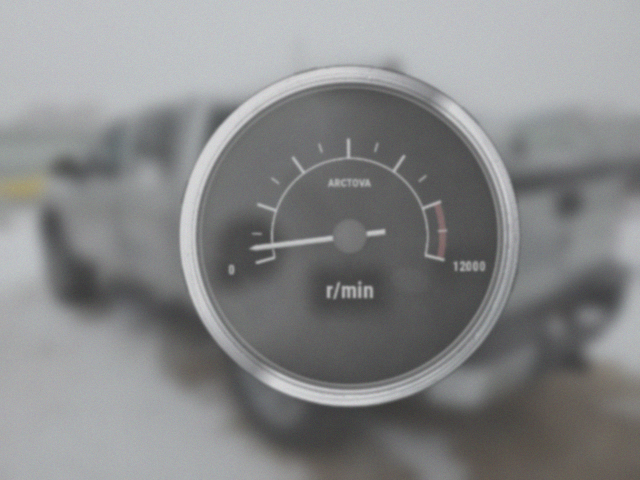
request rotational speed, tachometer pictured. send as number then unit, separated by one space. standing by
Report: 500 rpm
